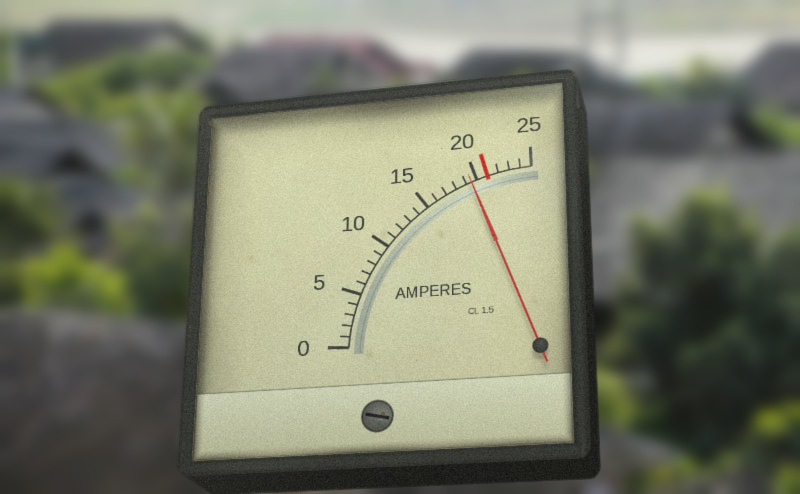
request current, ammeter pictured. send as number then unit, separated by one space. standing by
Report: 19.5 A
